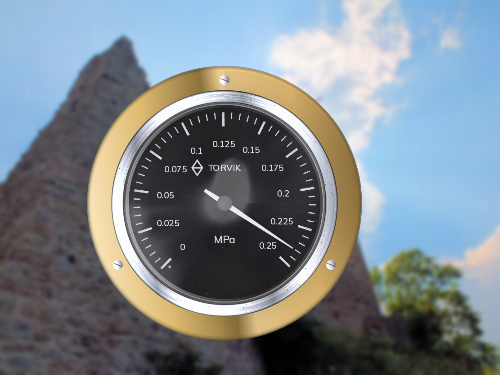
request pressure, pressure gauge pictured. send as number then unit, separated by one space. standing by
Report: 0.24 MPa
